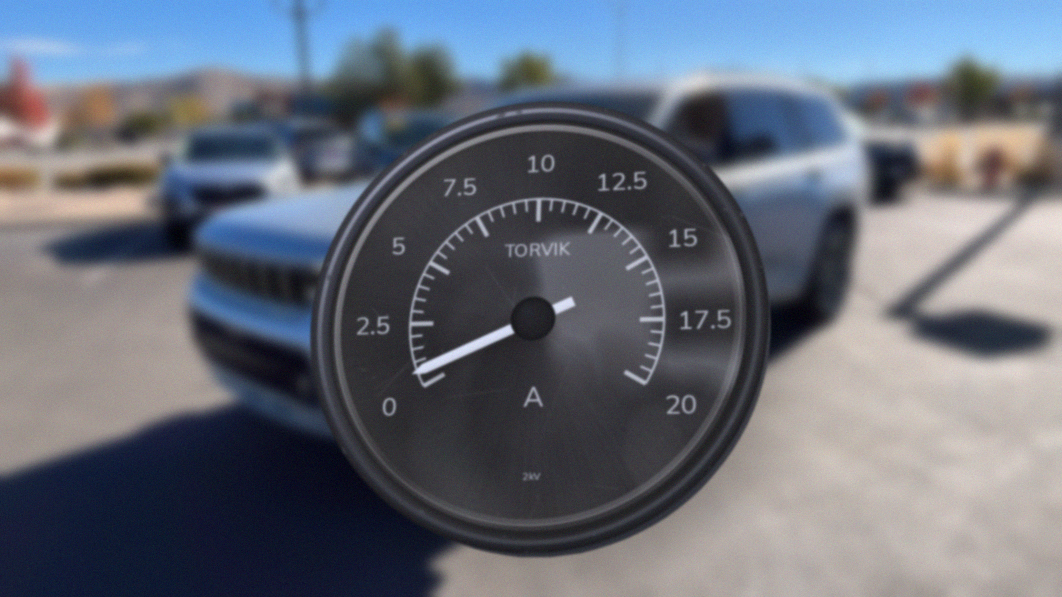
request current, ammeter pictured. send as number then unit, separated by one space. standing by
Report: 0.5 A
